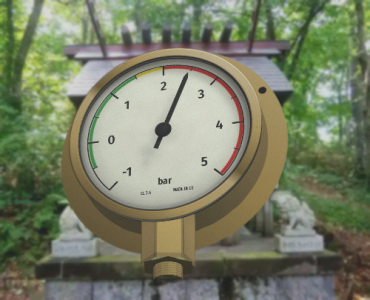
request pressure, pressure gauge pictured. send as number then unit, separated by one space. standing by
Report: 2.5 bar
